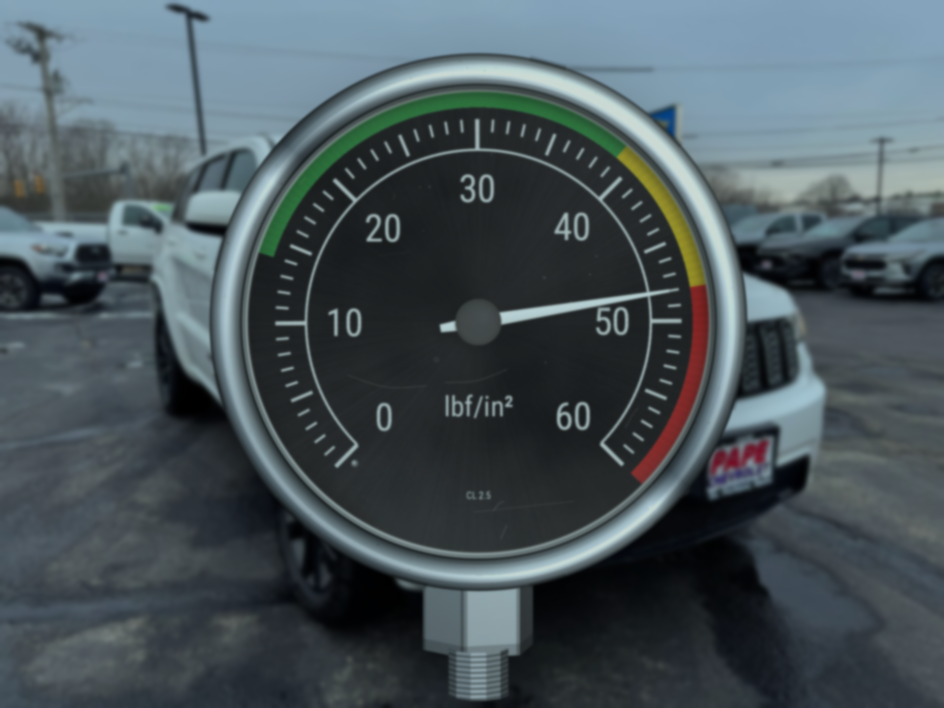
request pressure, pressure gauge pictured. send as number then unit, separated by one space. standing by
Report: 48 psi
